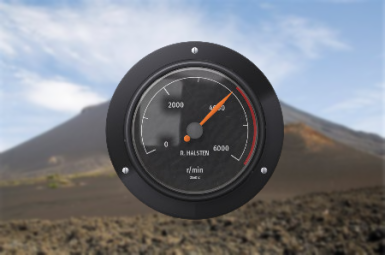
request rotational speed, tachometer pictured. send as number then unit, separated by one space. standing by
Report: 4000 rpm
